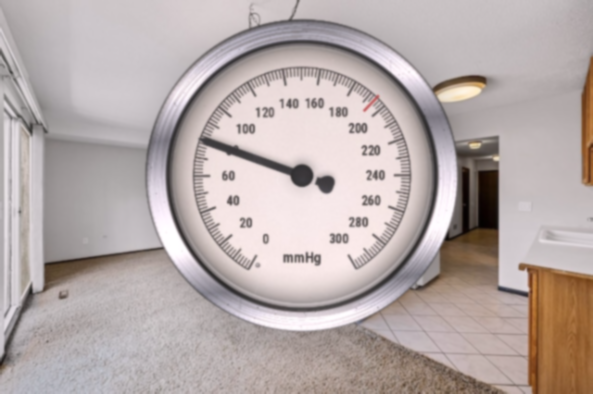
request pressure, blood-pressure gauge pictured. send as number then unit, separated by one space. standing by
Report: 80 mmHg
